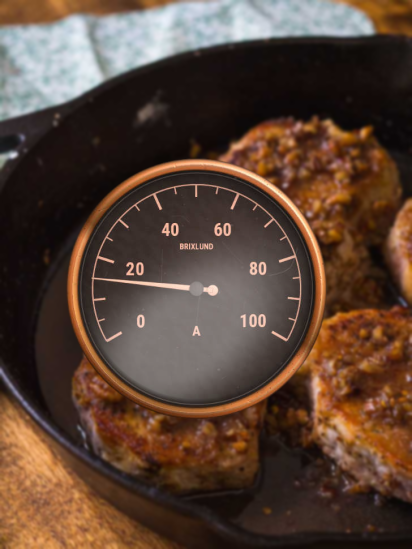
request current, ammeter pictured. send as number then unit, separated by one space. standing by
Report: 15 A
